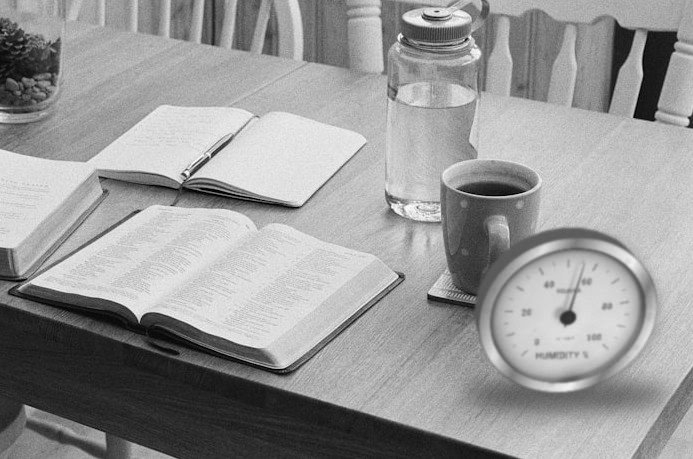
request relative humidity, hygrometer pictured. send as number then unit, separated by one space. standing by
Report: 55 %
